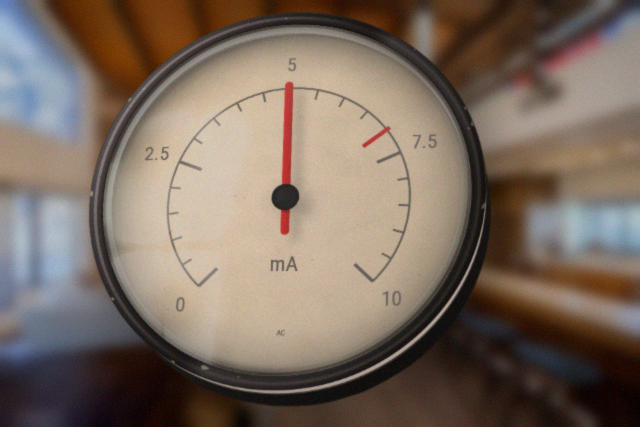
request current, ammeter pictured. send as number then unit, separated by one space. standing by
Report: 5 mA
